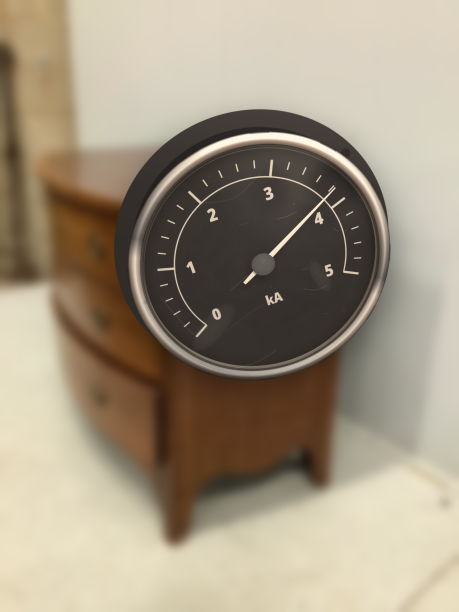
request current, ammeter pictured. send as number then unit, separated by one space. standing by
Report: 3.8 kA
